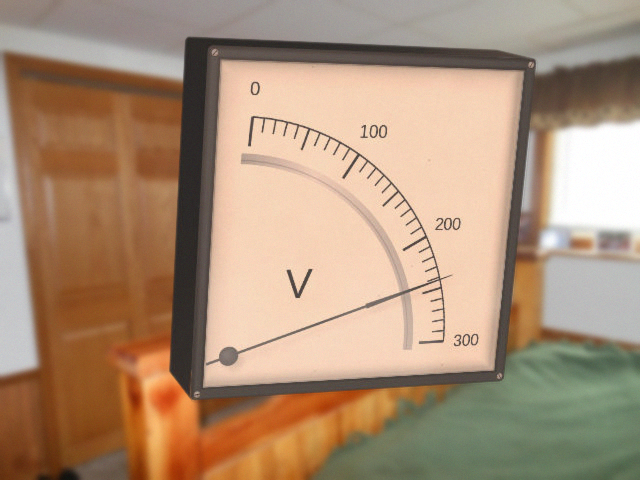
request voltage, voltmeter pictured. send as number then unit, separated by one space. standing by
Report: 240 V
